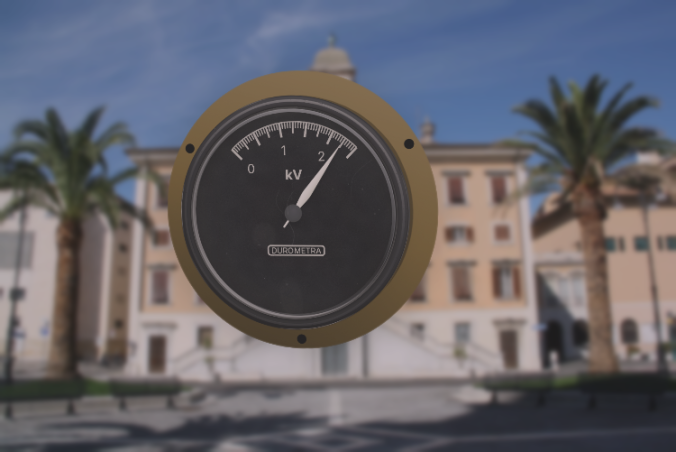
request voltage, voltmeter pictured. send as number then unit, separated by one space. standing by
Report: 2.25 kV
